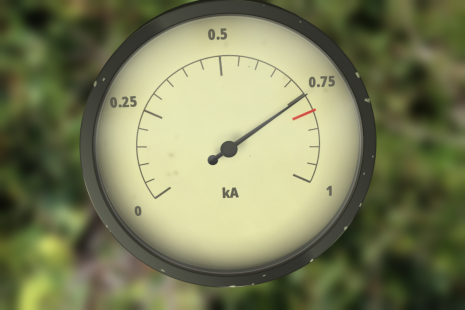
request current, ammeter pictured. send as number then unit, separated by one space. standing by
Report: 0.75 kA
